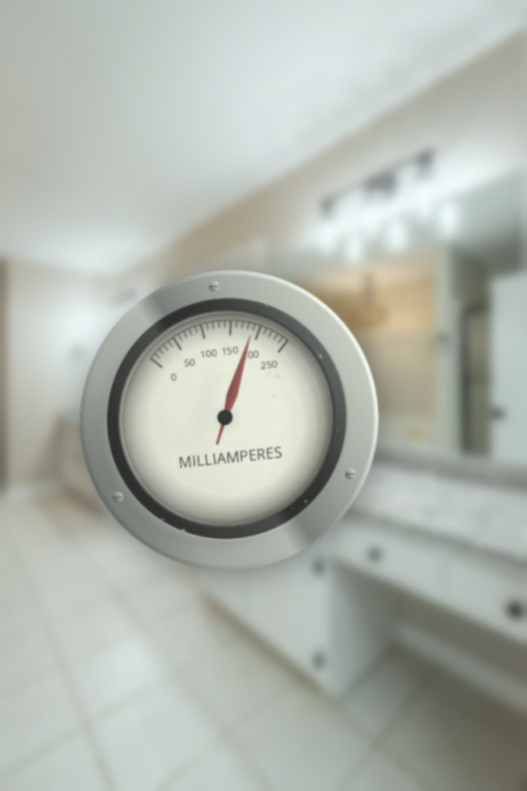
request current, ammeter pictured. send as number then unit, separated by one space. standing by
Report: 190 mA
